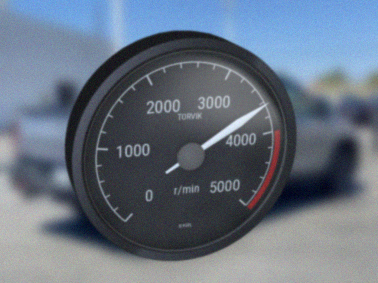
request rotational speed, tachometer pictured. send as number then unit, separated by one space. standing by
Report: 3600 rpm
